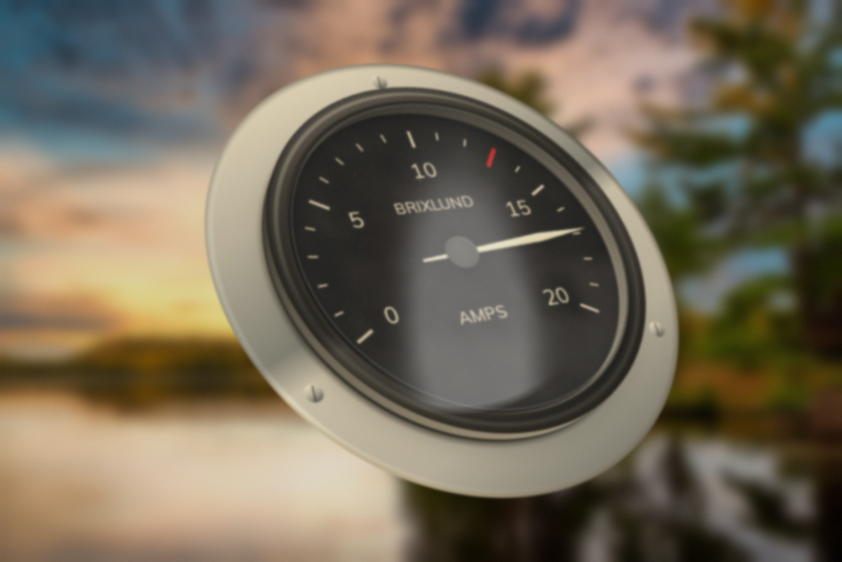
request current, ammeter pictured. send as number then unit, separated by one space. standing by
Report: 17 A
